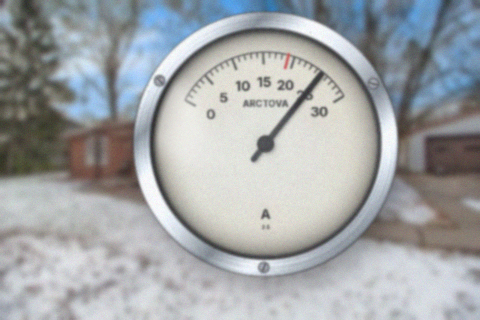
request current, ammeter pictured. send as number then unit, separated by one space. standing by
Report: 25 A
